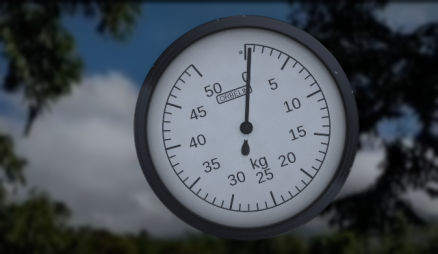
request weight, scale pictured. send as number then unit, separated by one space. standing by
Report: 0.5 kg
